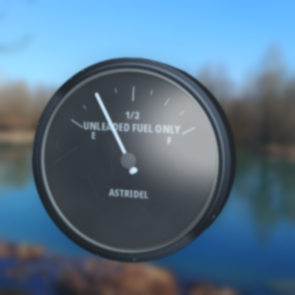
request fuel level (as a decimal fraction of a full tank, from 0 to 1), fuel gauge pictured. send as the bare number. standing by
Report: 0.25
